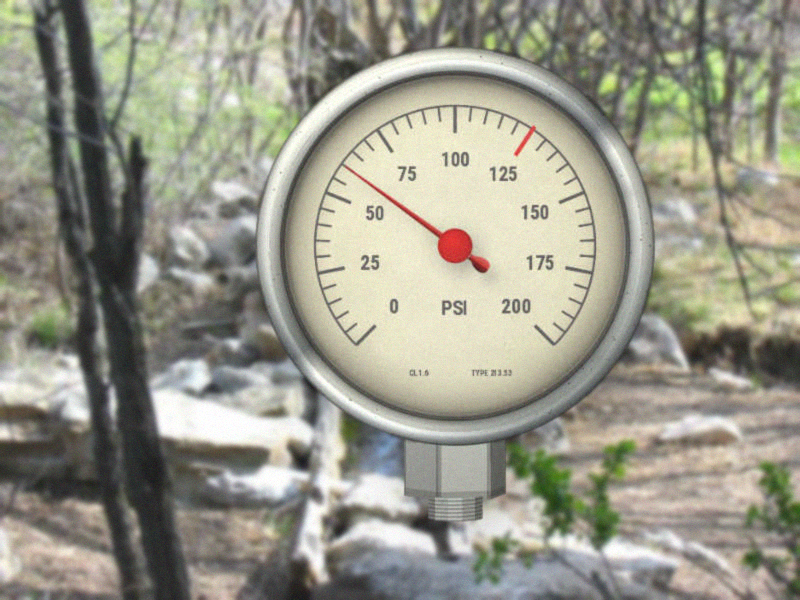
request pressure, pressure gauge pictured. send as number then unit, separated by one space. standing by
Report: 60 psi
